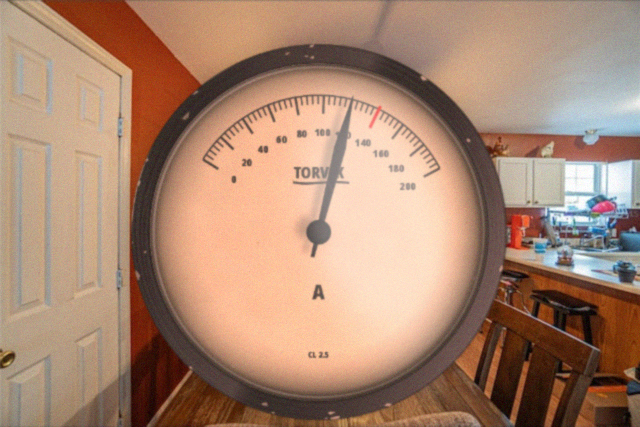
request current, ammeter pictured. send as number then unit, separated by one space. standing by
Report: 120 A
